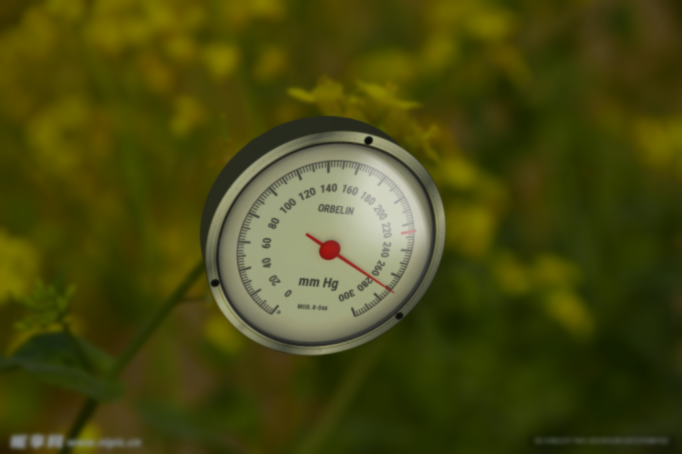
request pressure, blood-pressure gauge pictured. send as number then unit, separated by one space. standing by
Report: 270 mmHg
